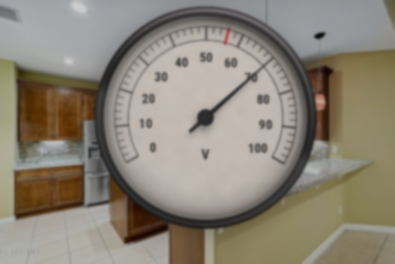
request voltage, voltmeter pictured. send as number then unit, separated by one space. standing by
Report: 70 V
